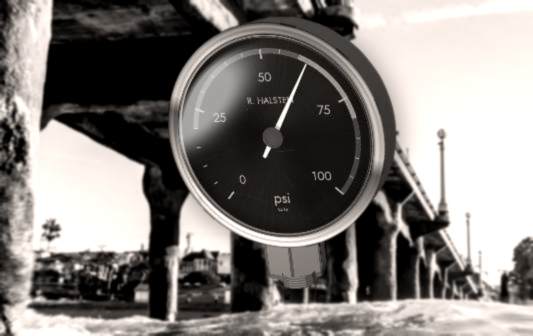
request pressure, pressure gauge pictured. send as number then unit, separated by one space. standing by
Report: 62.5 psi
